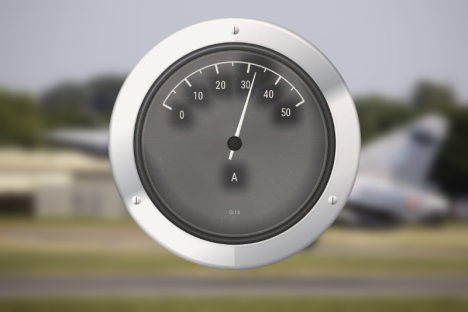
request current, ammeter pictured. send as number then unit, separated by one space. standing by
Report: 32.5 A
